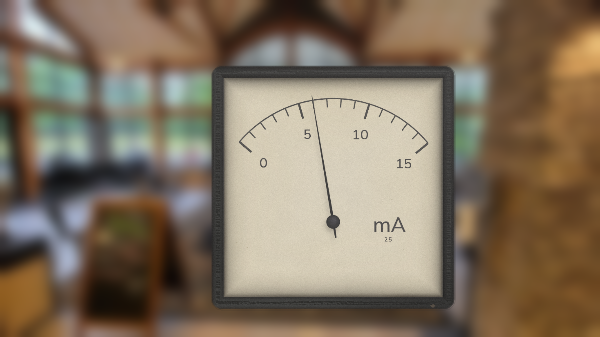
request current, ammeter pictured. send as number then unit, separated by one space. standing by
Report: 6 mA
